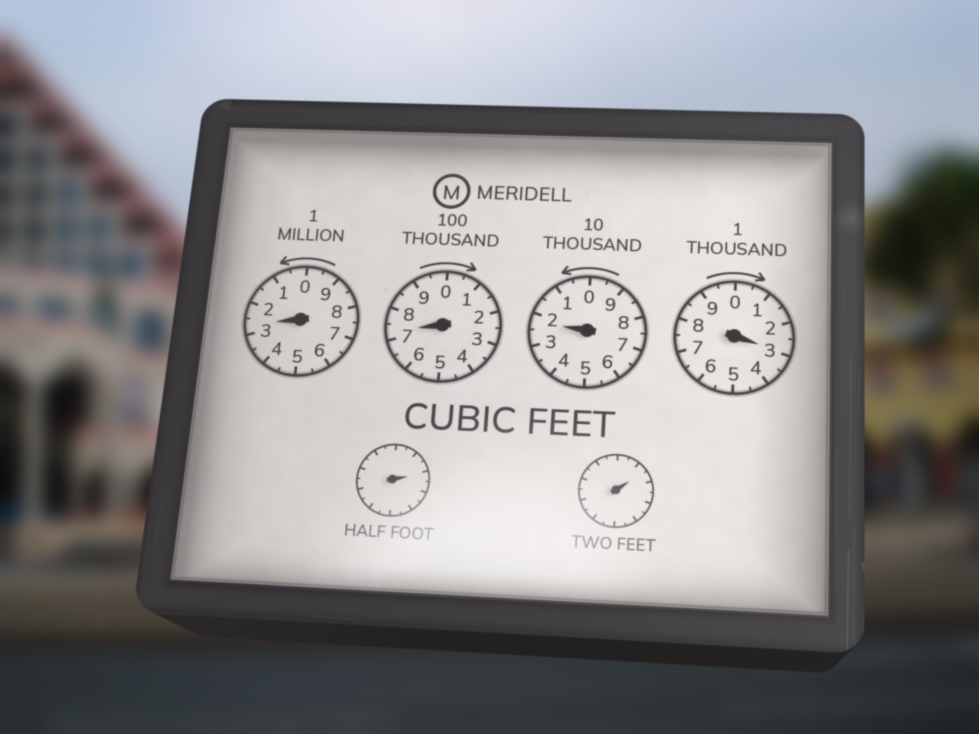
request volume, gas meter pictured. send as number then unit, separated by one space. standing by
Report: 272300 ft³
